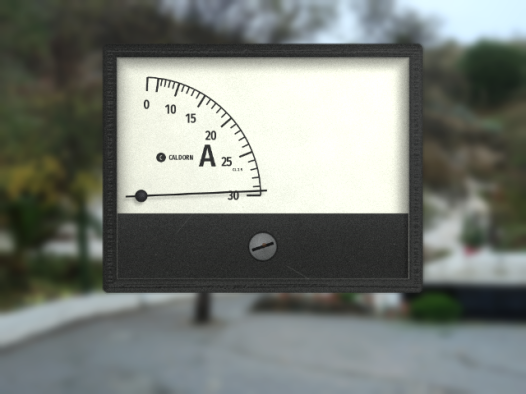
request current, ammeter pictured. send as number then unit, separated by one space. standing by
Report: 29.5 A
